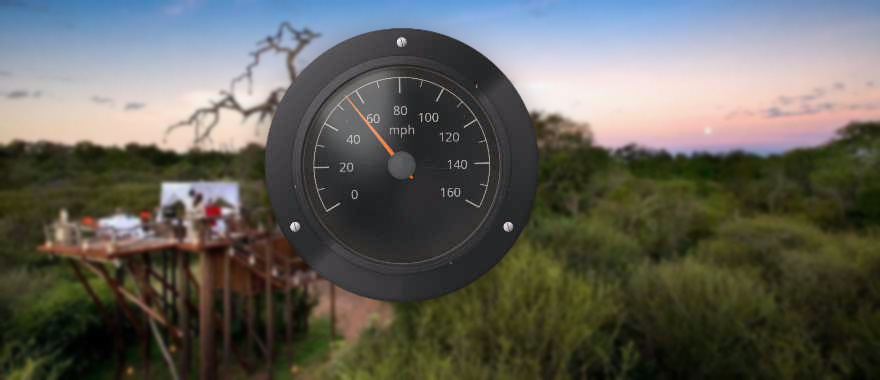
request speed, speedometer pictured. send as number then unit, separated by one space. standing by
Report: 55 mph
